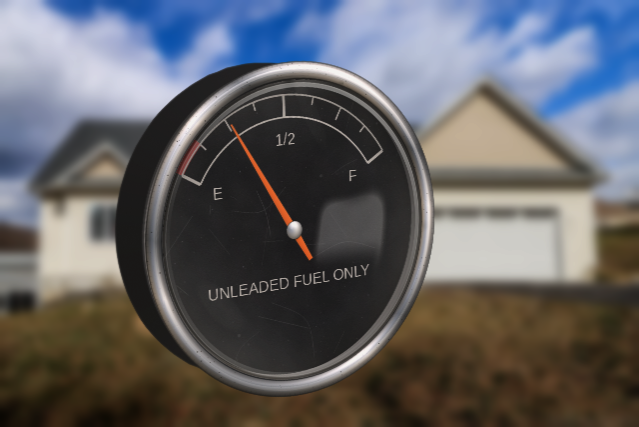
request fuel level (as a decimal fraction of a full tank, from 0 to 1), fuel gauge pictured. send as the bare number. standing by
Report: 0.25
